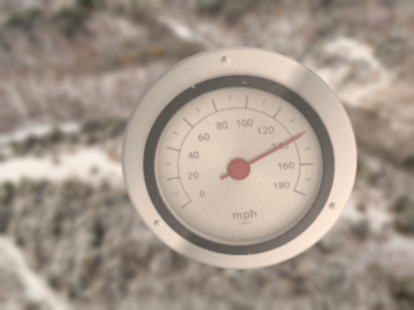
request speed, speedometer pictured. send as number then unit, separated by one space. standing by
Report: 140 mph
